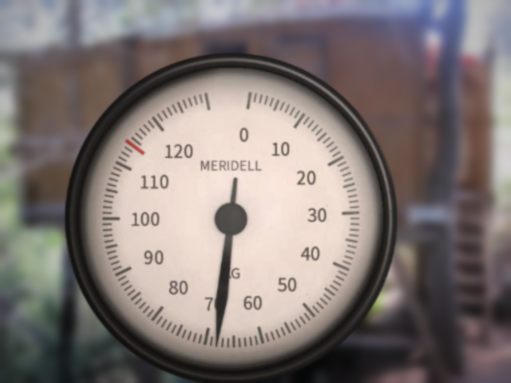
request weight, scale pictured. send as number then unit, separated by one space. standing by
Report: 68 kg
